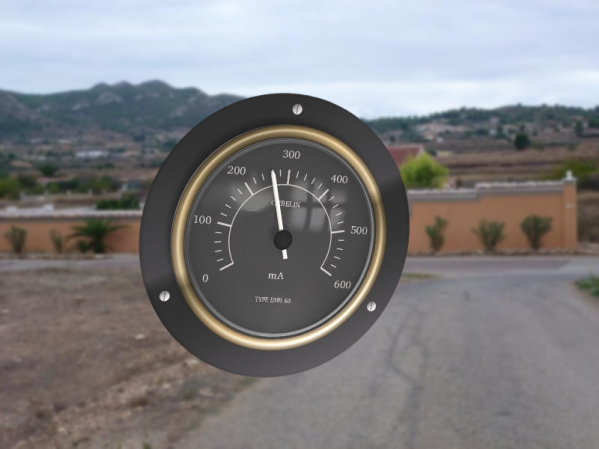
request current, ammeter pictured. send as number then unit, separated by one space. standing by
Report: 260 mA
